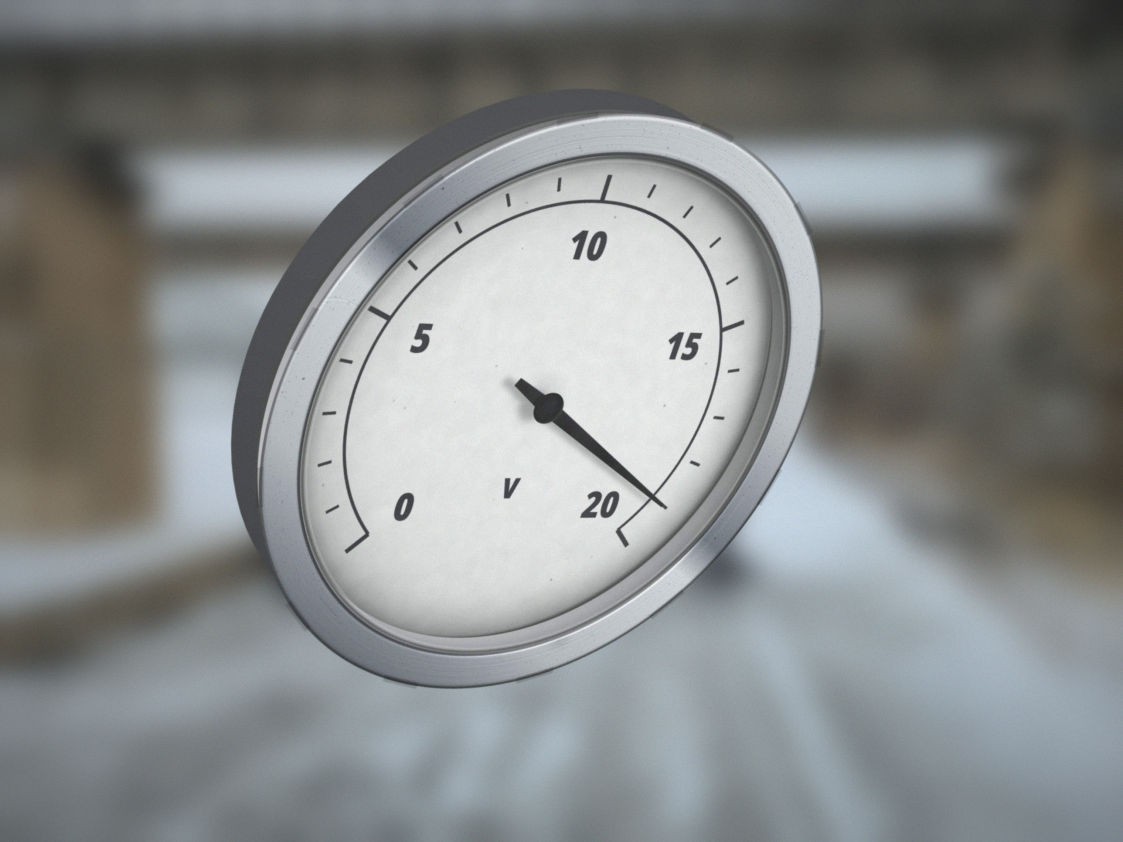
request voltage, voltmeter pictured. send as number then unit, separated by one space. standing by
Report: 19 V
